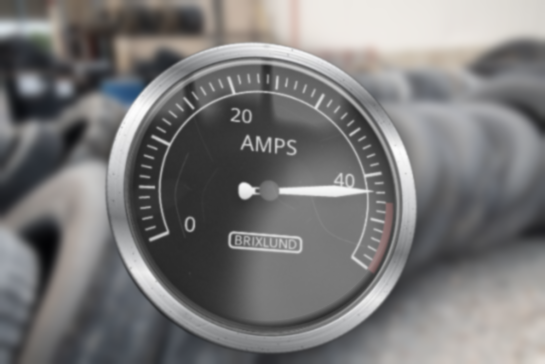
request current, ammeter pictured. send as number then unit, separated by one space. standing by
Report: 42 A
